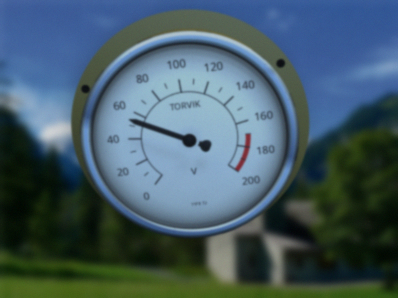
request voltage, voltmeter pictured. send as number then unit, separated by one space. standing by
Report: 55 V
